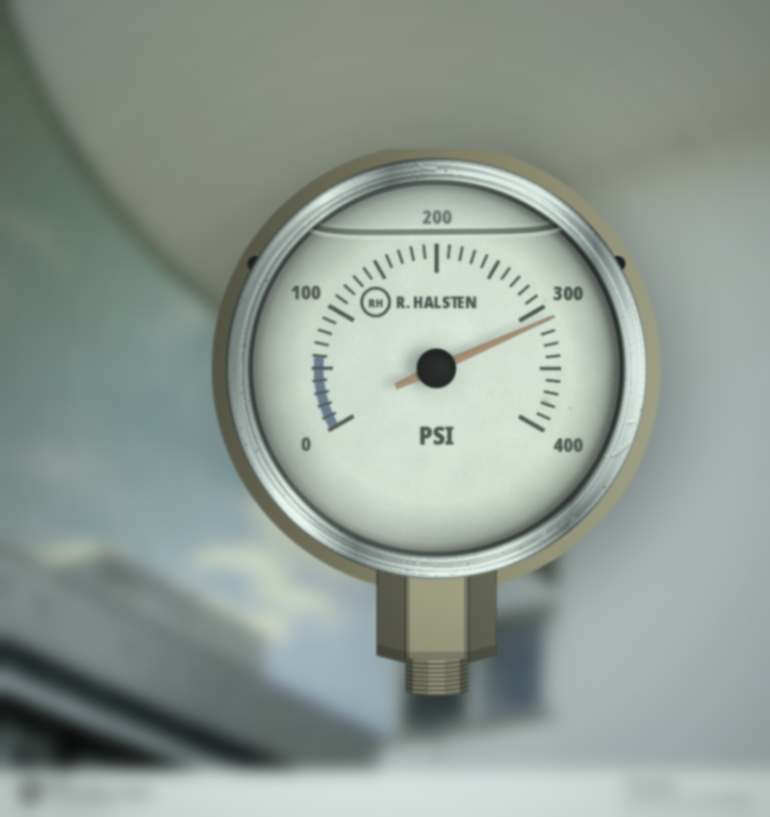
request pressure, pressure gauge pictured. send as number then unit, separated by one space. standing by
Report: 310 psi
